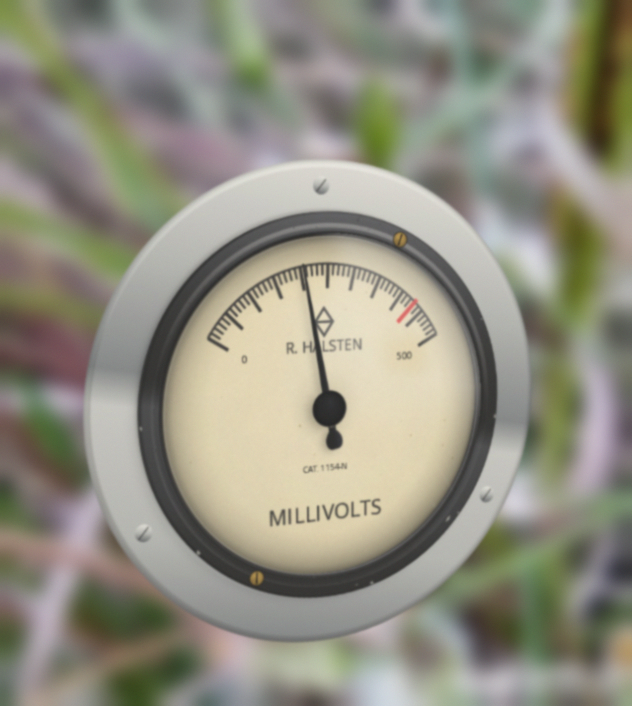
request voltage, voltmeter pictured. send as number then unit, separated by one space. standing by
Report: 200 mV
